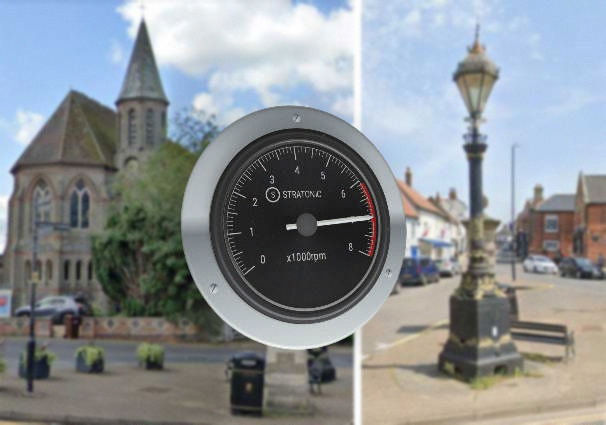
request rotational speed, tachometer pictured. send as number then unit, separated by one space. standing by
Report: 7000 rpm
